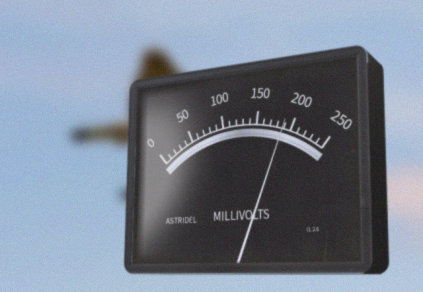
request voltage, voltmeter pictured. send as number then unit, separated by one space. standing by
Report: 190 mV
